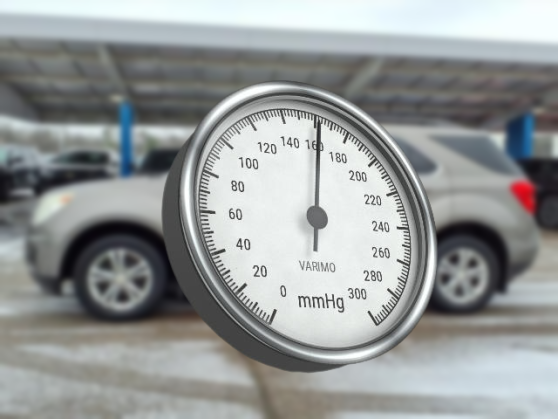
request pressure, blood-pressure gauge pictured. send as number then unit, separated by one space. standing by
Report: 160 mmHg
